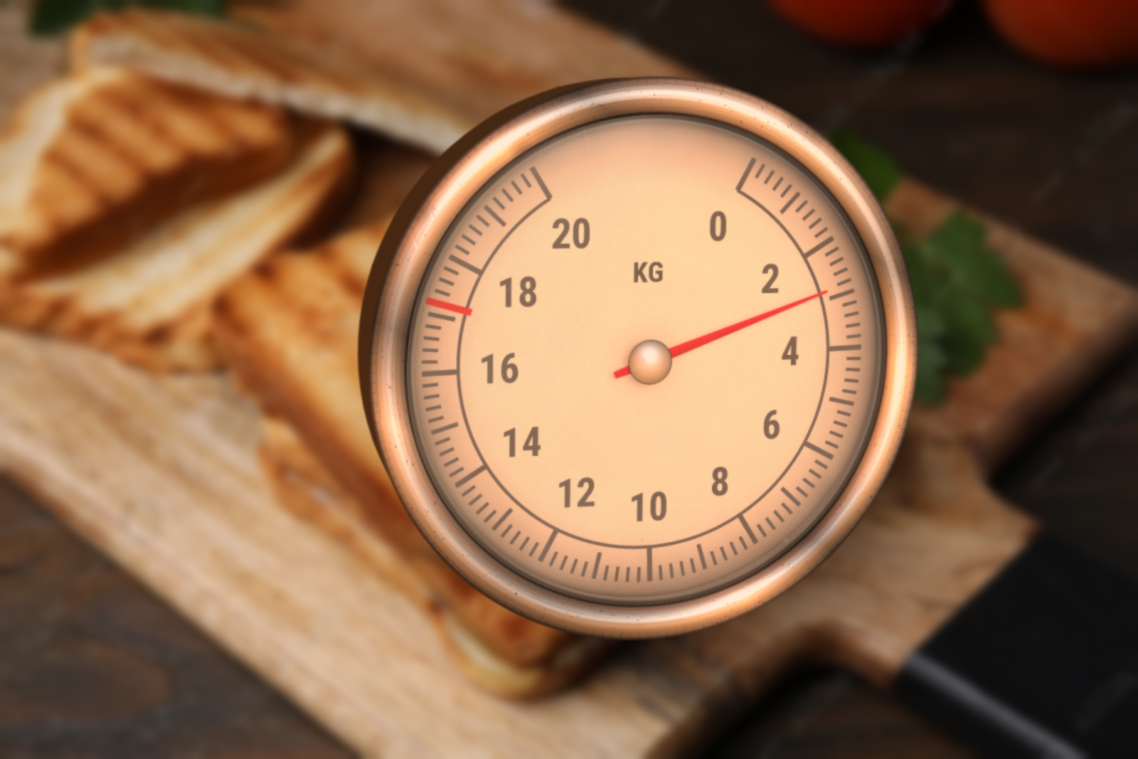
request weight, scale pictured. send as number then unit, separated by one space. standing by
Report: 2.8 kg
